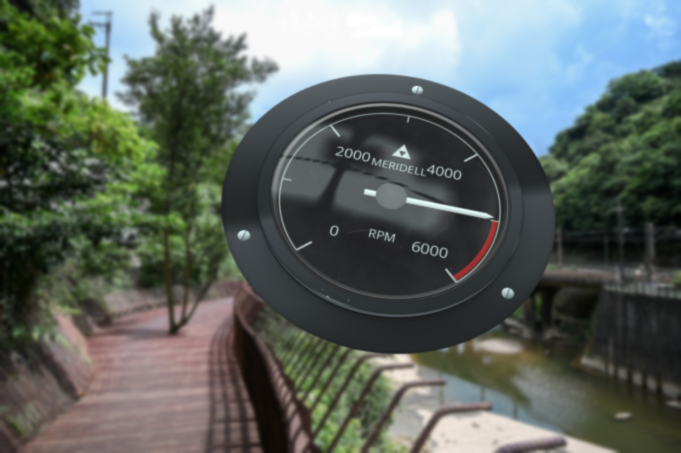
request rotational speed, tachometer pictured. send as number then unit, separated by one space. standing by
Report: 5000 rpm
